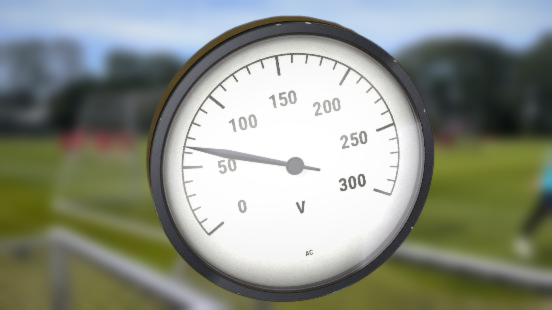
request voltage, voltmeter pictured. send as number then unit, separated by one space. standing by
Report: 65 V
